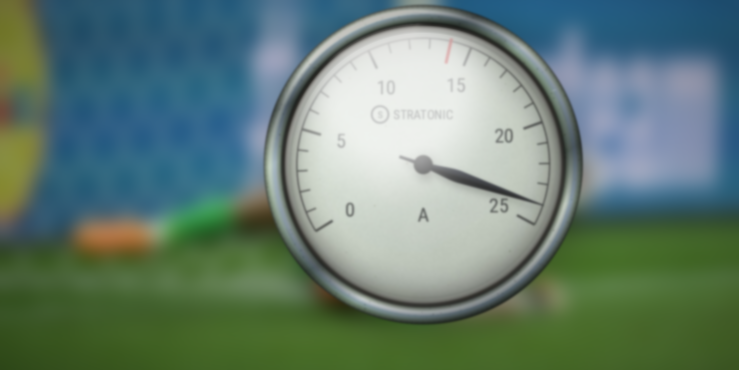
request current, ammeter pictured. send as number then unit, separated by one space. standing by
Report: 24 A
